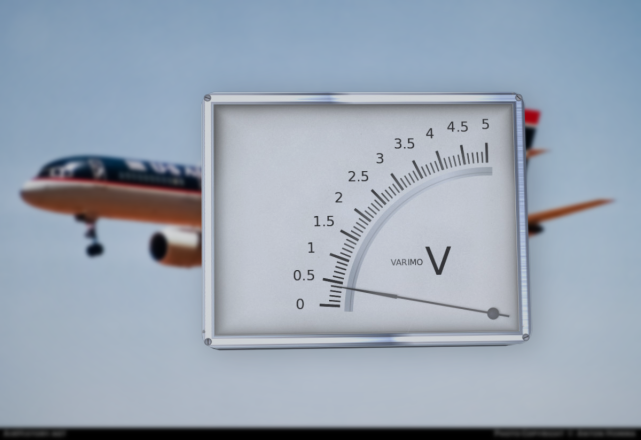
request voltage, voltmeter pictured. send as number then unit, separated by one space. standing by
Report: 0.4 V
